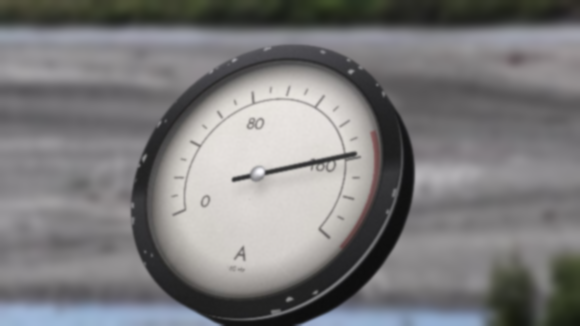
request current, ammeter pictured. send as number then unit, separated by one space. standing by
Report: 160 A
